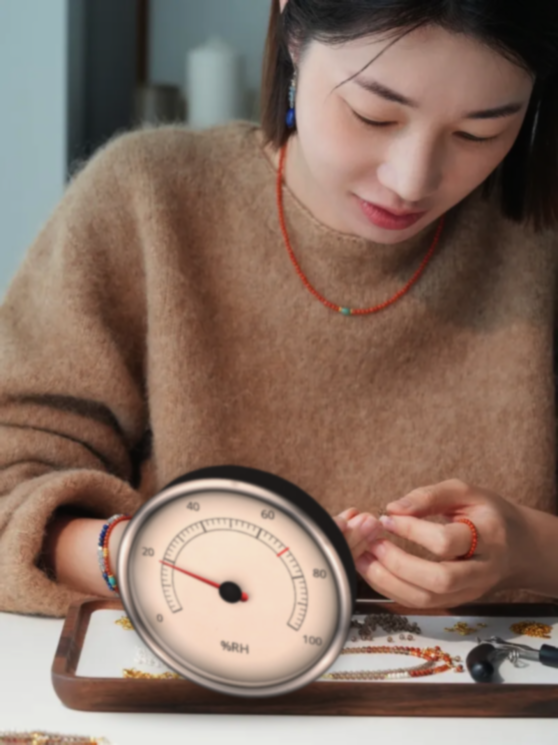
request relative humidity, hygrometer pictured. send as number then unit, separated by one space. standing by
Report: 20 %
